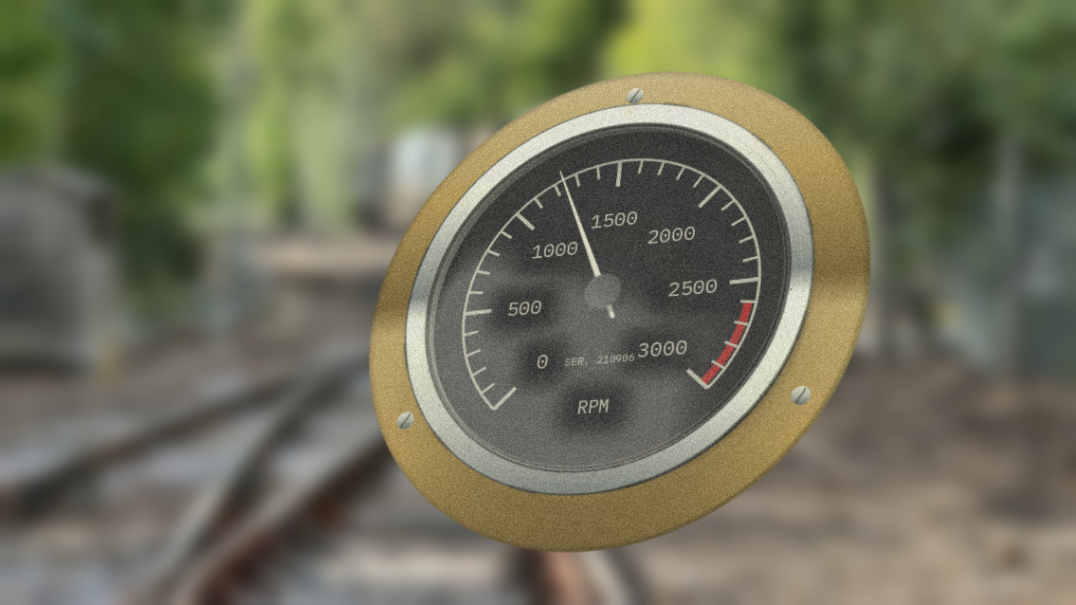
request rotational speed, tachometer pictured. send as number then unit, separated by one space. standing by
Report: 1250 rpm
